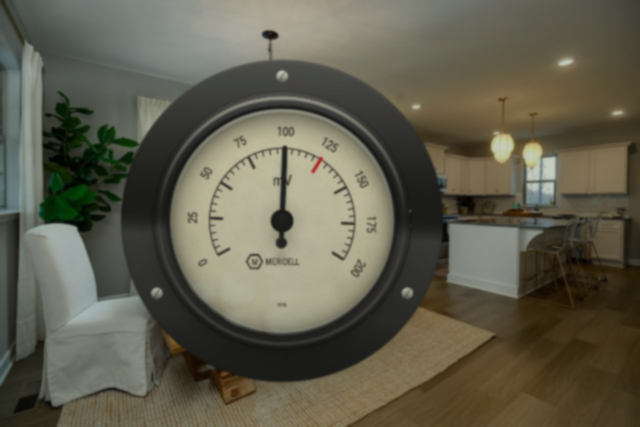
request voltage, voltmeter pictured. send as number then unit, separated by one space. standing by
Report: 100 mV
